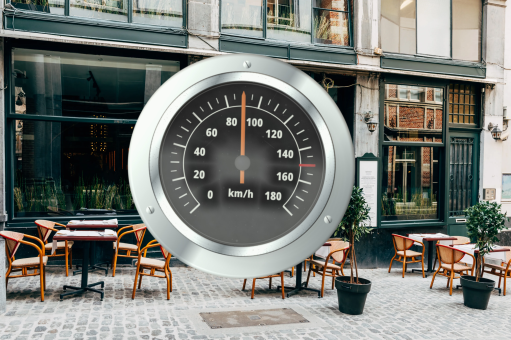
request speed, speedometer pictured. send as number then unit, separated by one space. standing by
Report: 90 km/h
